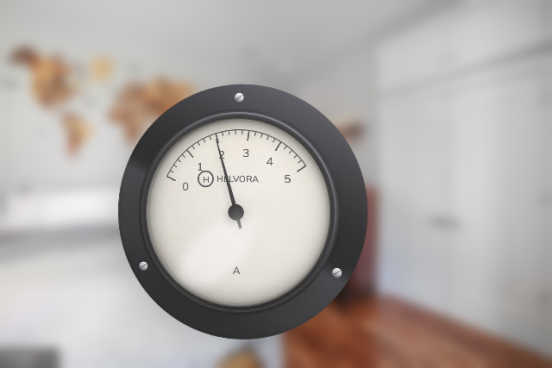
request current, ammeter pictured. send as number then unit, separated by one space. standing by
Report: 2 A
